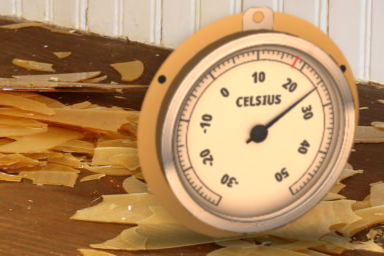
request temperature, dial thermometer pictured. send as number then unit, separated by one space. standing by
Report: 25 °C
